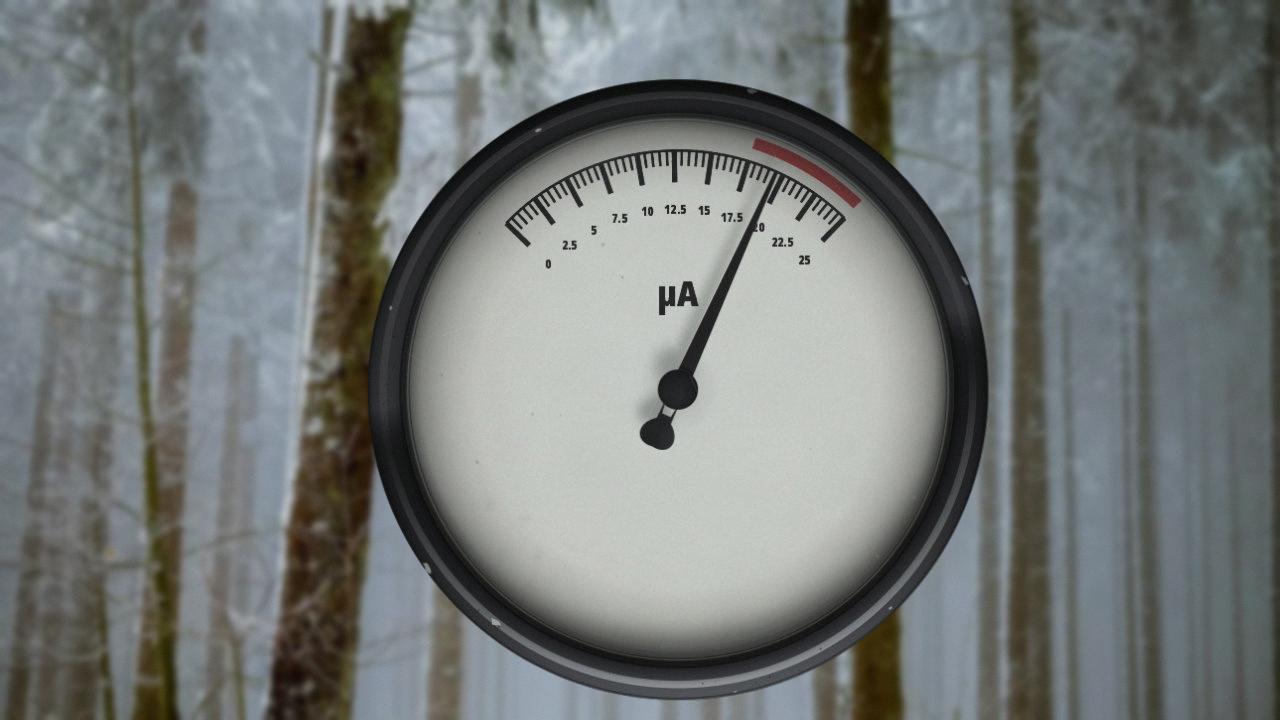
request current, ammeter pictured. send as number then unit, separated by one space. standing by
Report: 19.5 µA
